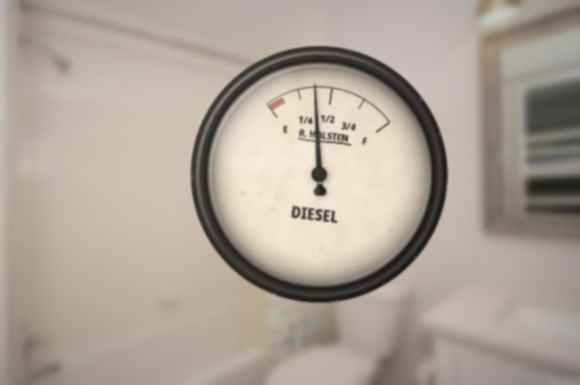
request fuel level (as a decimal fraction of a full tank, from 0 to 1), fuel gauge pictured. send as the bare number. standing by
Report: 0.375
